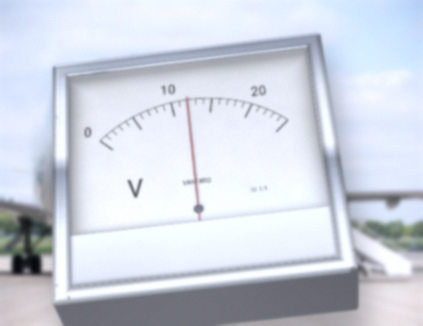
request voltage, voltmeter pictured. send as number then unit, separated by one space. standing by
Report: 12 V
